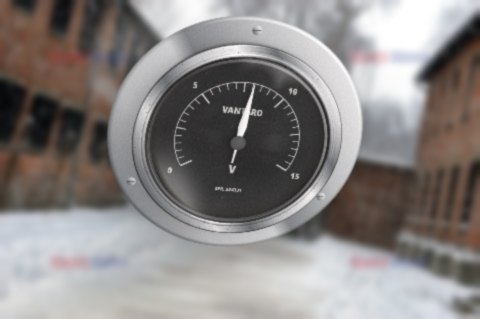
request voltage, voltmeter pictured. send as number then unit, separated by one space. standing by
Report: 8 V
